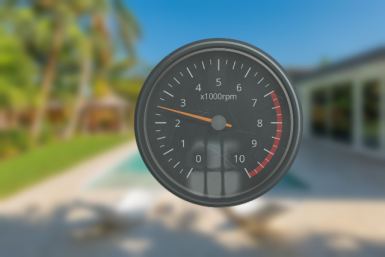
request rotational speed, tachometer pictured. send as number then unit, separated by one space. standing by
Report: 2500 rpm
